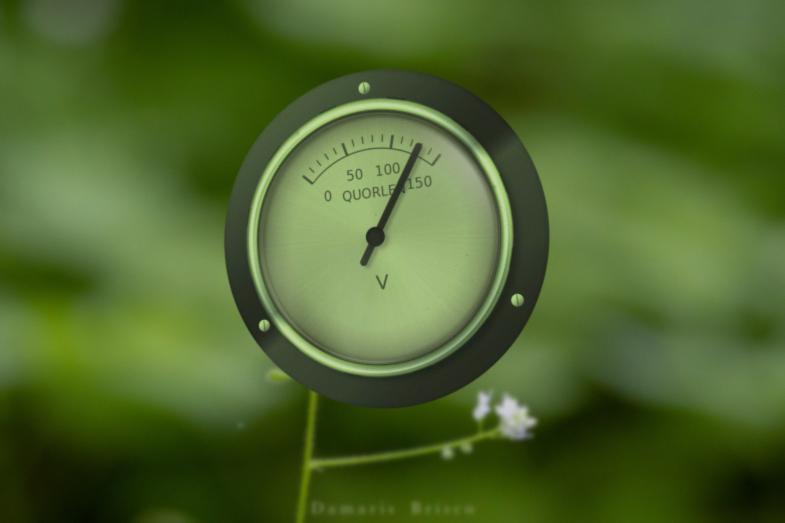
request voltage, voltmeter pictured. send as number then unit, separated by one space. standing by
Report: 130 V
